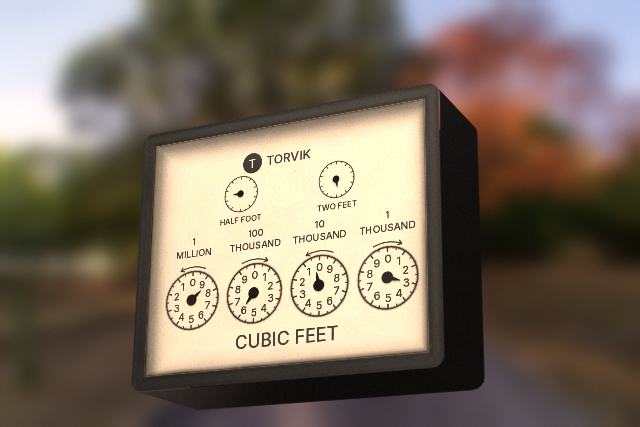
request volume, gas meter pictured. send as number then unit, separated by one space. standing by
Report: 860300 ft³
